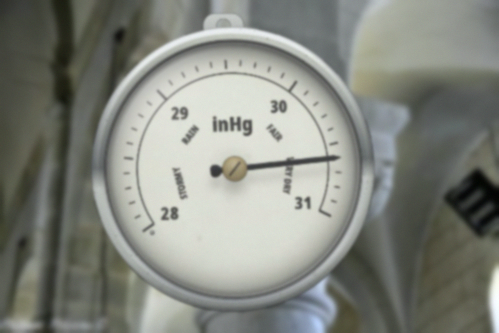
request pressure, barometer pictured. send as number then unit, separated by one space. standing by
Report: 30.6 inHg
